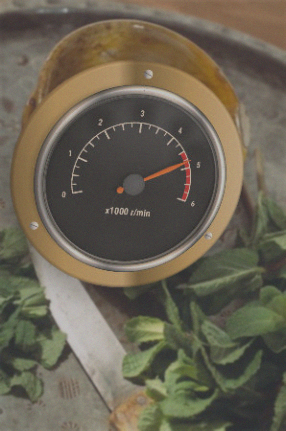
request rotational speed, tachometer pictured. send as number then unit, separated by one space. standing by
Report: 4750 rpm
